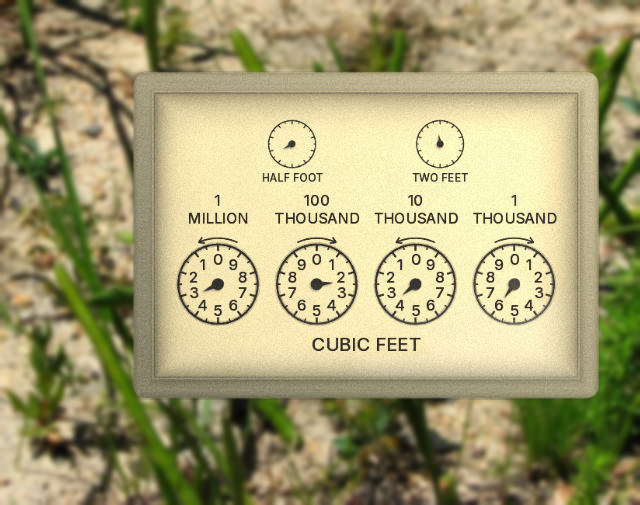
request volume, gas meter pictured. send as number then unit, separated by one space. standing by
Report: 323600 ft³
